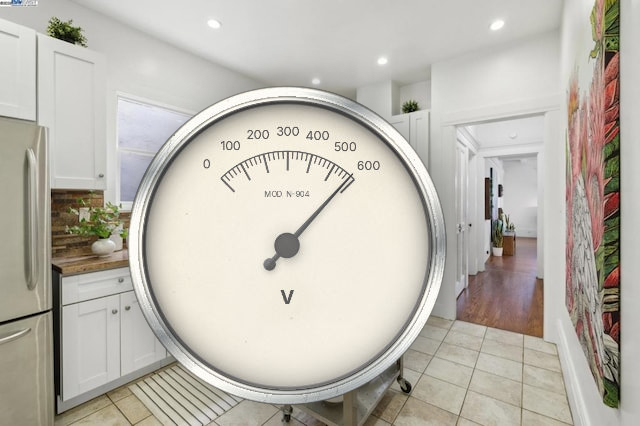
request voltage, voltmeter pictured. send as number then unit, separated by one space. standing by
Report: 580 V
